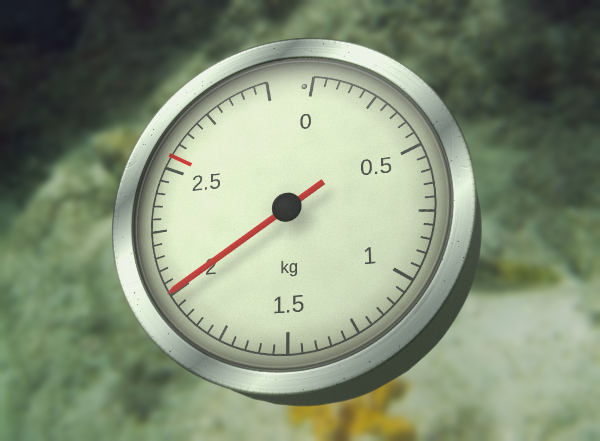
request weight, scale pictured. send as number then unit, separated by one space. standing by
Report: 2 kg
